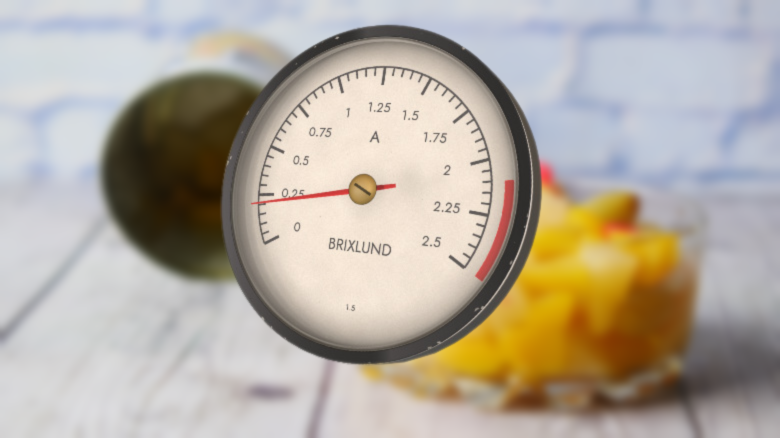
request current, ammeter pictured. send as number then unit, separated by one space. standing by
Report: 0.2 A
